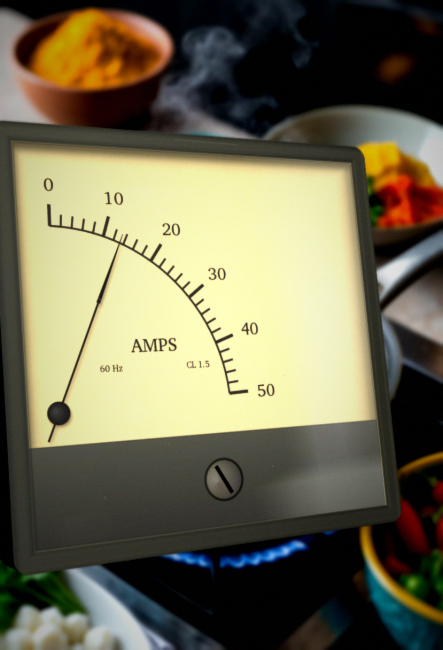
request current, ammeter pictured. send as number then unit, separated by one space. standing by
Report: 13 A
